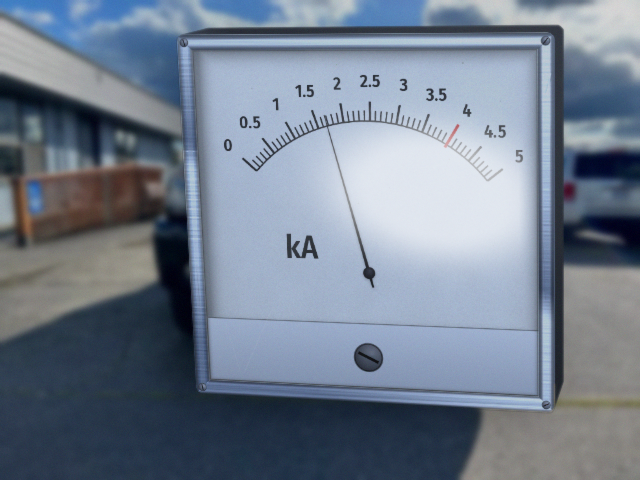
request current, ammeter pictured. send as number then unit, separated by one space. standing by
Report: 1.7 kA
